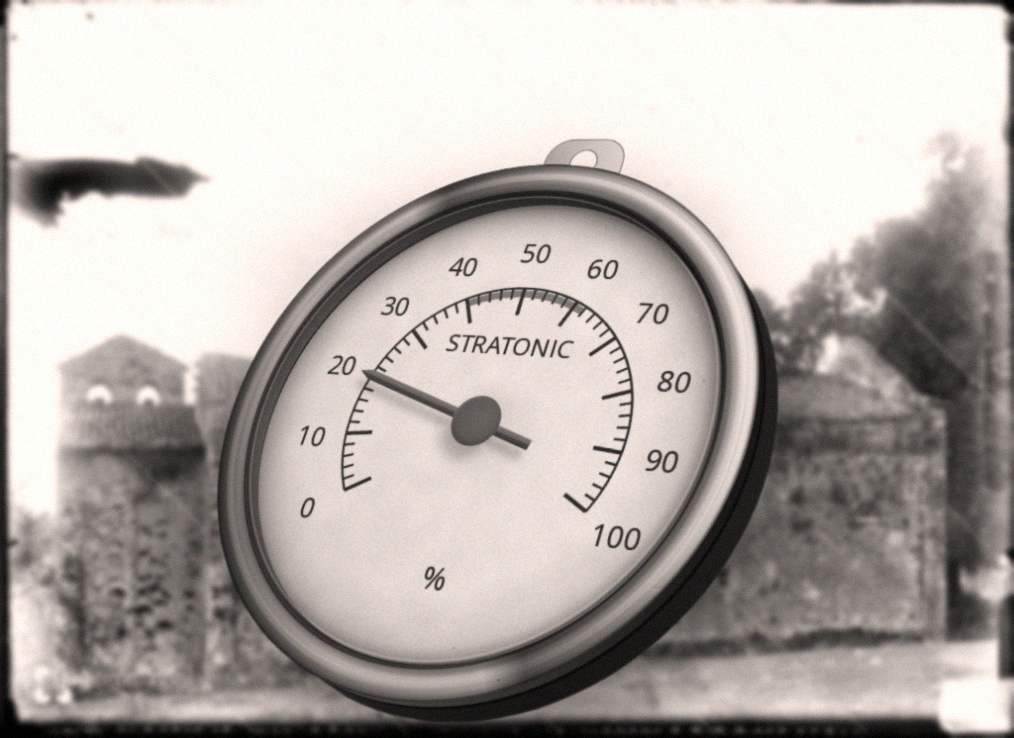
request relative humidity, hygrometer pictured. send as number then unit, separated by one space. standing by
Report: 20 %
